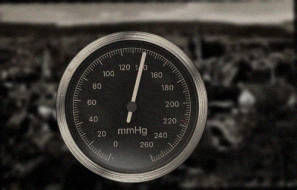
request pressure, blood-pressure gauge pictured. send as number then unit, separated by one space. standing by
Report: 140 mmHg
